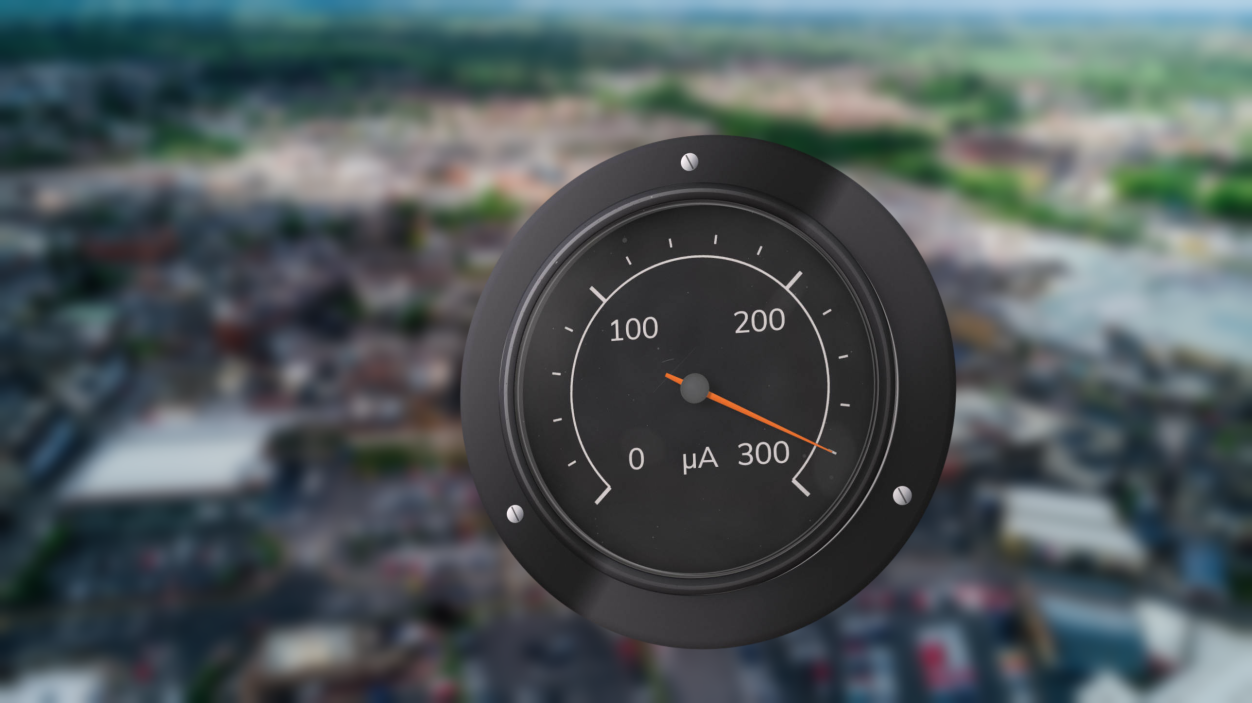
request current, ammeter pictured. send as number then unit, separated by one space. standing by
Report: 280 µA
